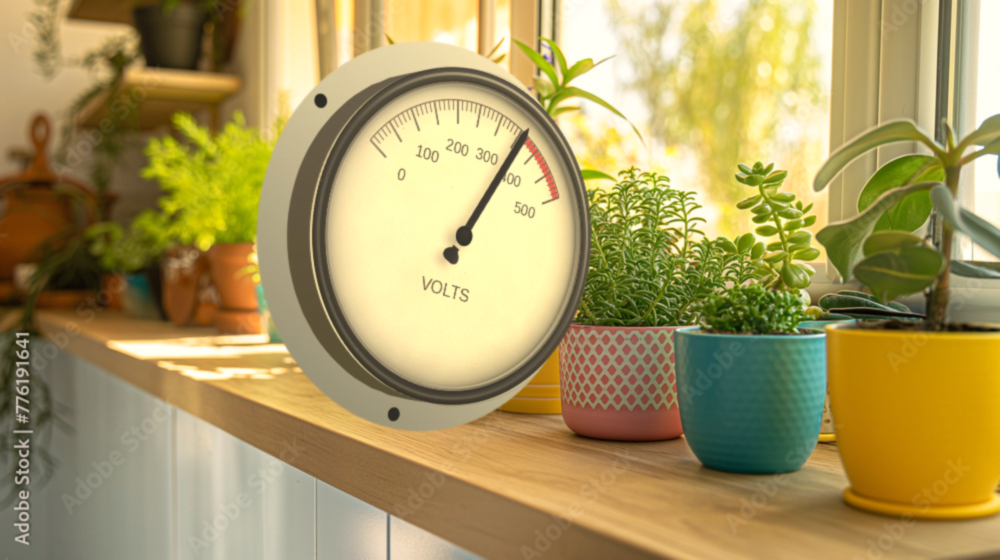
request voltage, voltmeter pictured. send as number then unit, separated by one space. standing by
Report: 350 V
